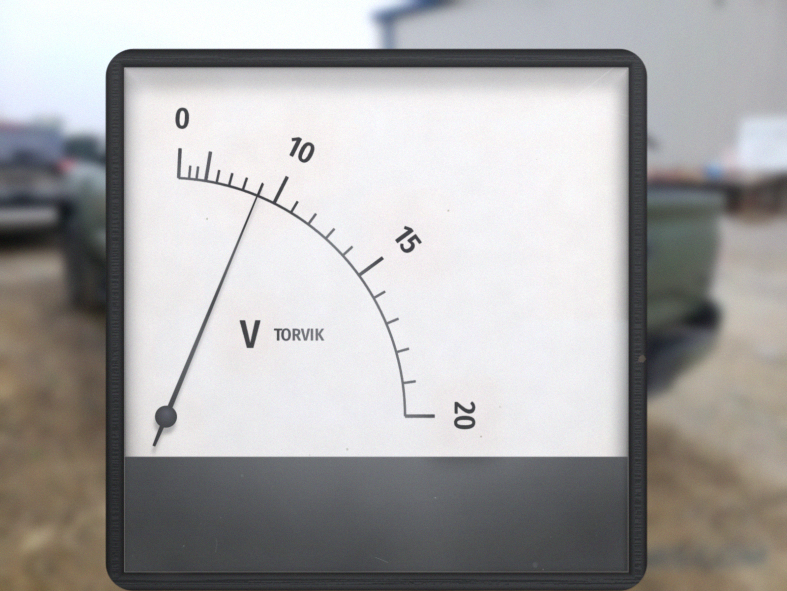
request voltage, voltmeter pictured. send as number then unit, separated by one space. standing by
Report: 9 V
